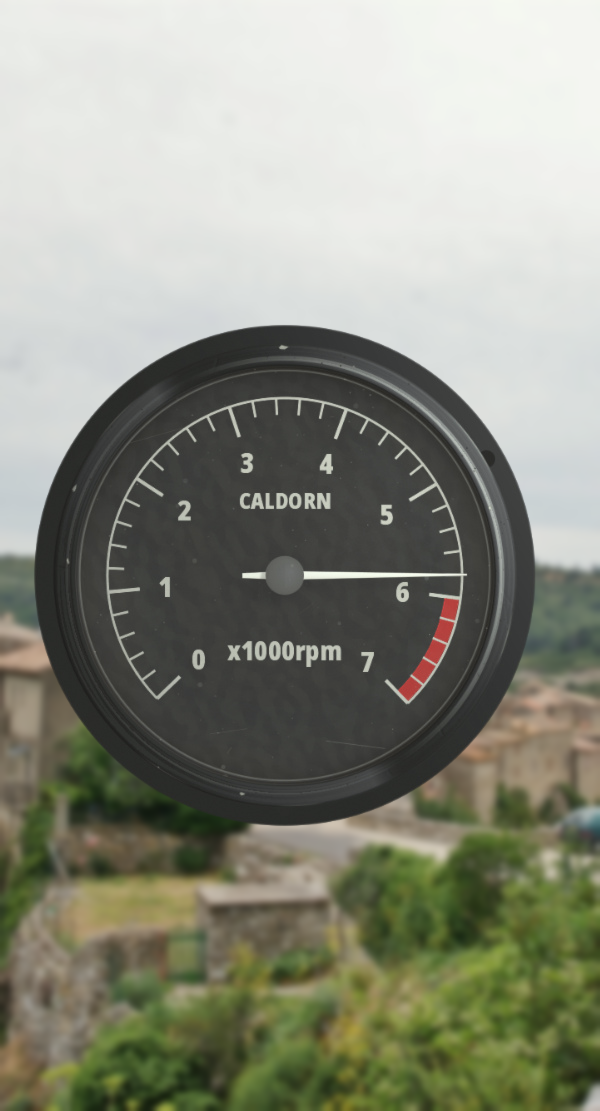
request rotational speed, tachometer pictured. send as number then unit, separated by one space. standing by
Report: 5800 rpm
